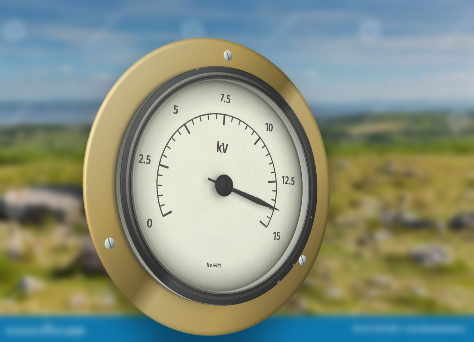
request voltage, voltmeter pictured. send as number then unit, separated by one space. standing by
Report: 14 kV
